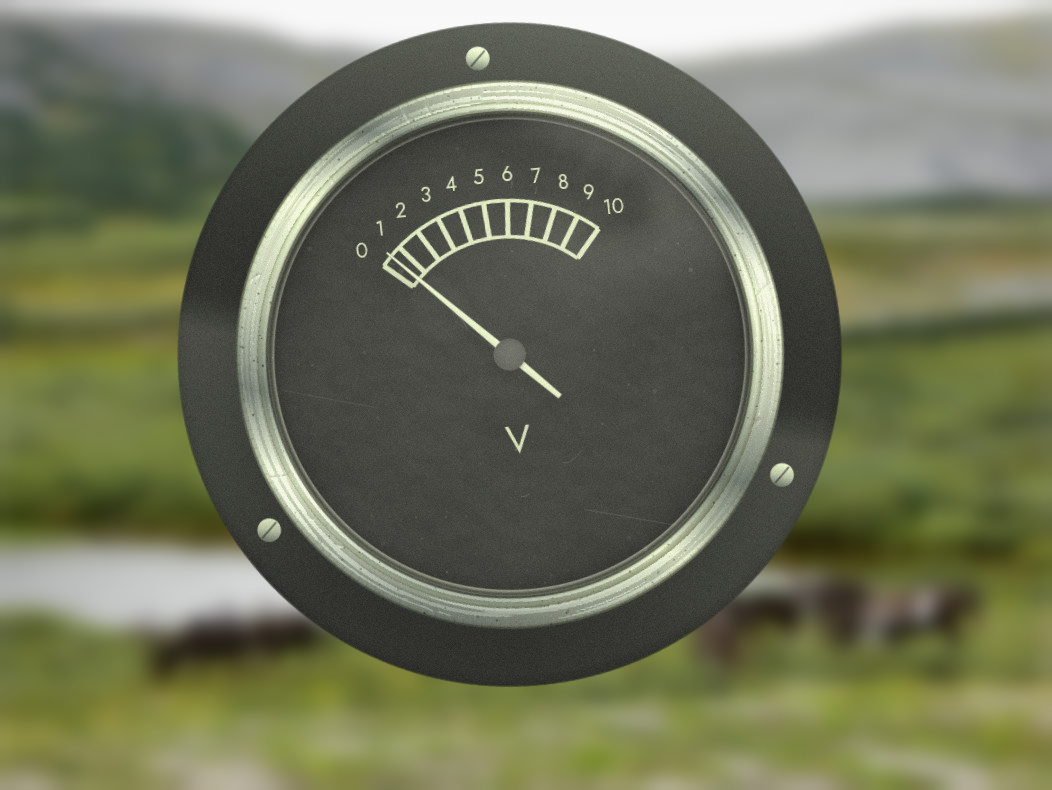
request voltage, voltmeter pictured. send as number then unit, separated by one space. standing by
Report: 0.5 V
